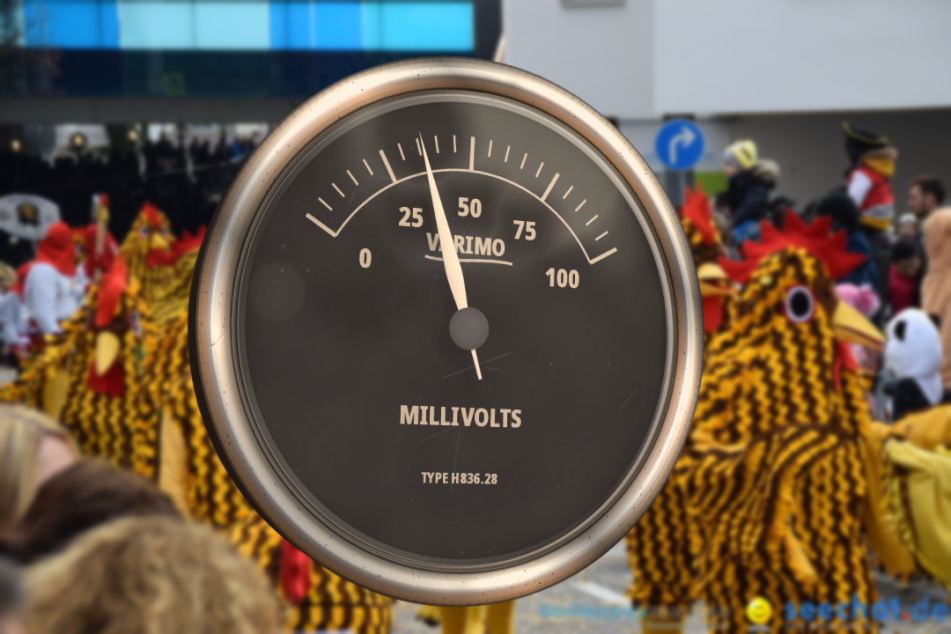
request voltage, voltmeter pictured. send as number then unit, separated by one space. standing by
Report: 35 mV
